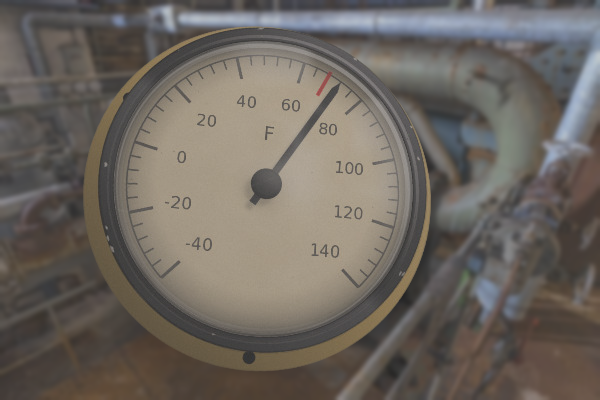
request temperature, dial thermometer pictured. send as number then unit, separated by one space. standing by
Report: 72 °F
